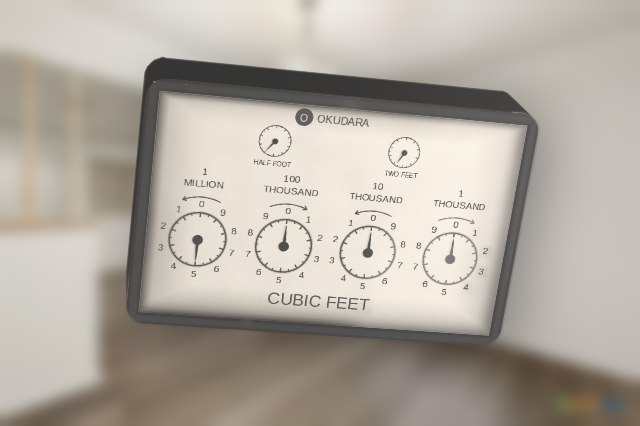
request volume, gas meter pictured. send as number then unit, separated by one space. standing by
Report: 500000 ft³
